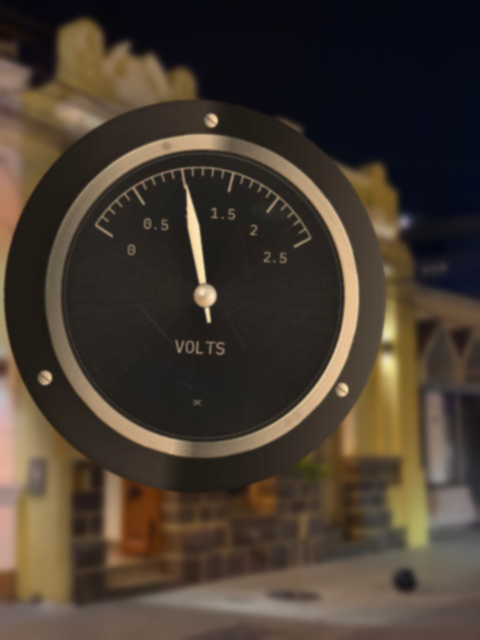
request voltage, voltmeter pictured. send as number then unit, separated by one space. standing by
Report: 1 V
